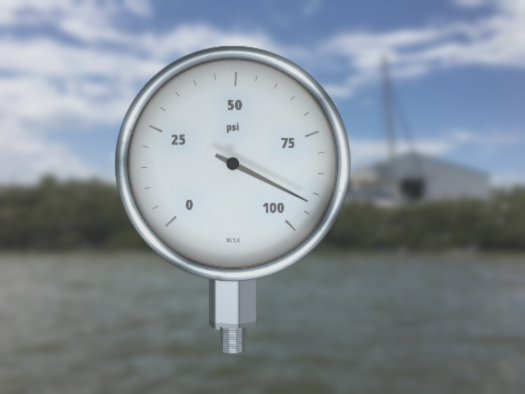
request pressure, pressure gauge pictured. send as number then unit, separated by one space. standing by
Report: 92.5 psi
